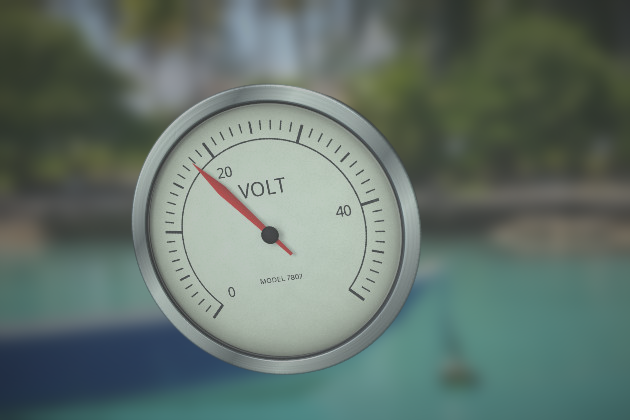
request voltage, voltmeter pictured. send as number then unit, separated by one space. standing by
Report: 18 V
